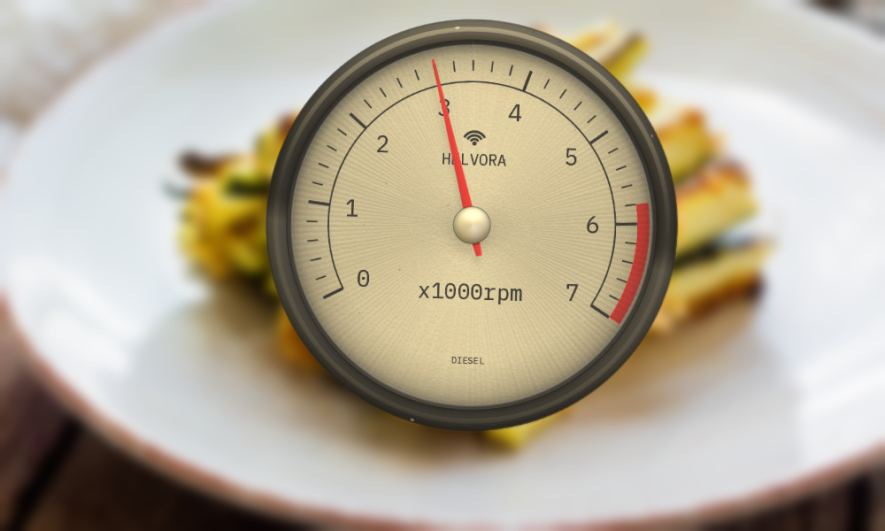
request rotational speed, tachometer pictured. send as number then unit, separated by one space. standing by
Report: 3000 rpm
